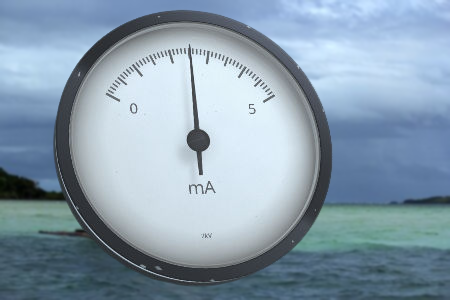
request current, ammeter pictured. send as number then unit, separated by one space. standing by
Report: 2.5 mA
